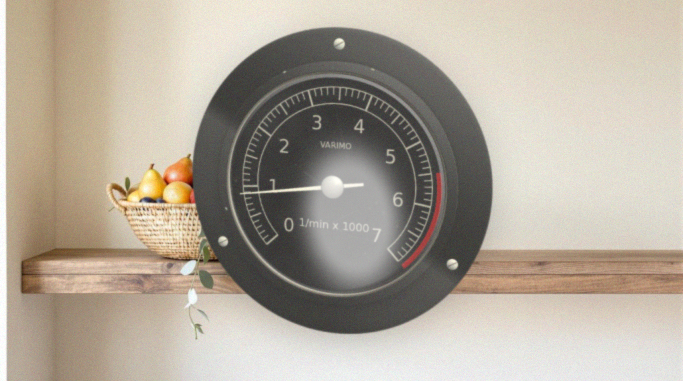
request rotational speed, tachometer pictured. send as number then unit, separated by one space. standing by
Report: 900 rpm
